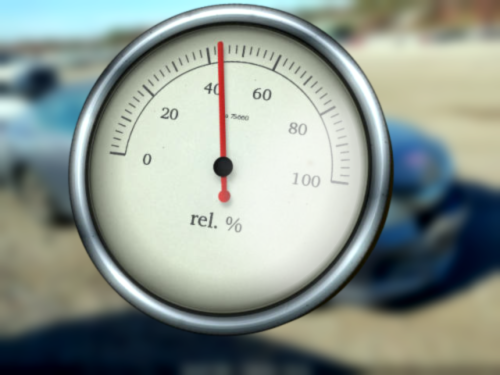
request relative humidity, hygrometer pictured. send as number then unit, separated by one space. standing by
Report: 44 %
